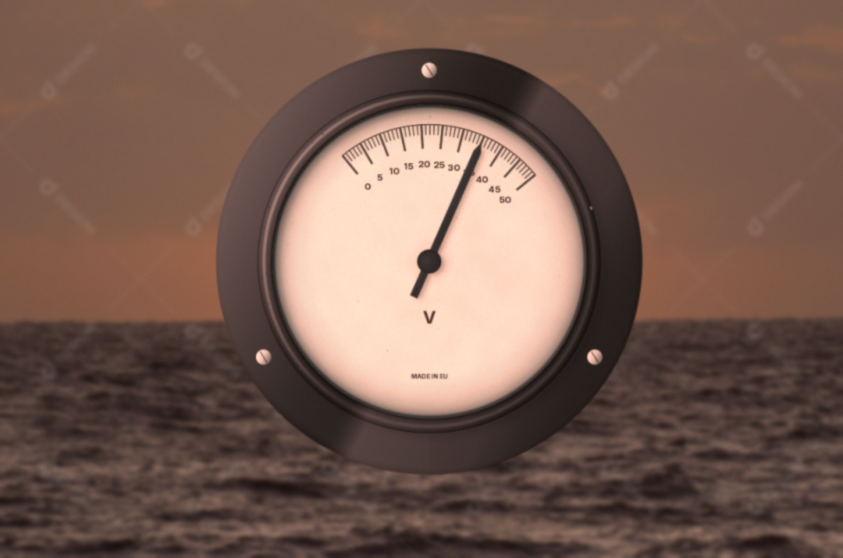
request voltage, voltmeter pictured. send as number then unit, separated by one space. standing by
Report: 35 V
